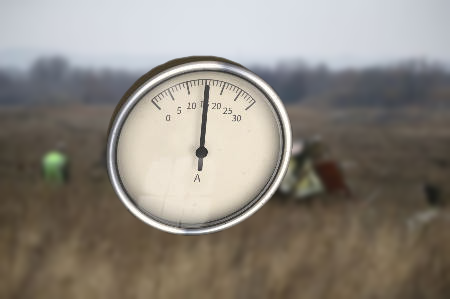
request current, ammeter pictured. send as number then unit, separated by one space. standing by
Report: 15 A
